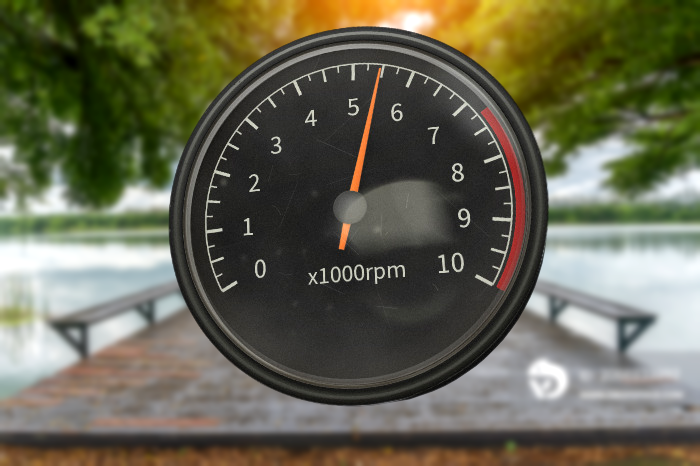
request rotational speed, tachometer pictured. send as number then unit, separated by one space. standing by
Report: 5500 rpm
